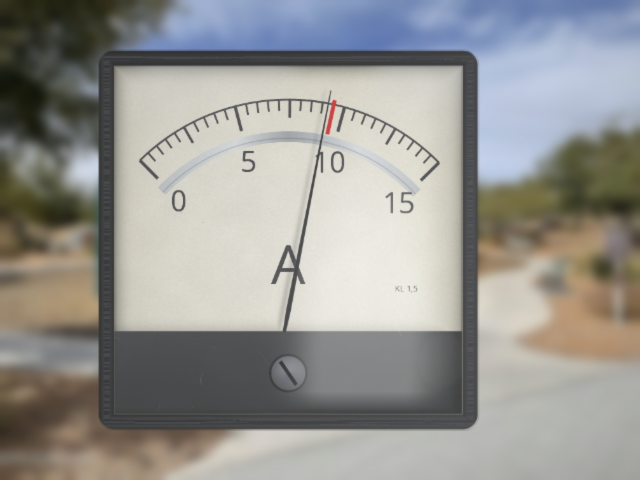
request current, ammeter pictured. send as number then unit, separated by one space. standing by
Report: 9.25 A
